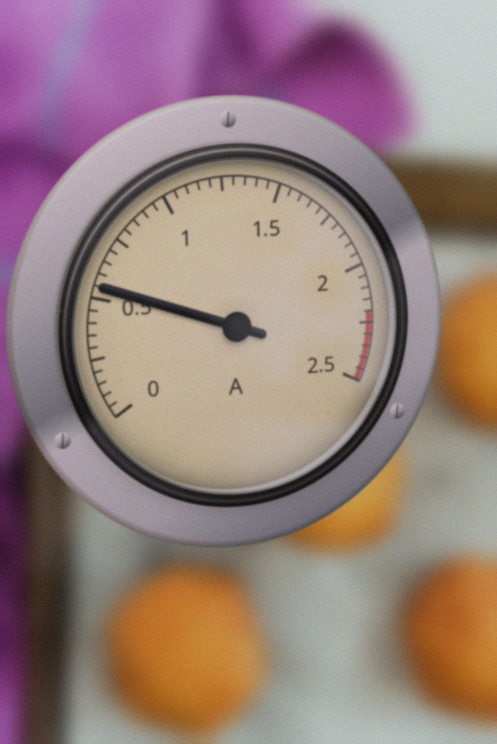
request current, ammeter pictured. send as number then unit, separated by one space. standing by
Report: 0.55 A
